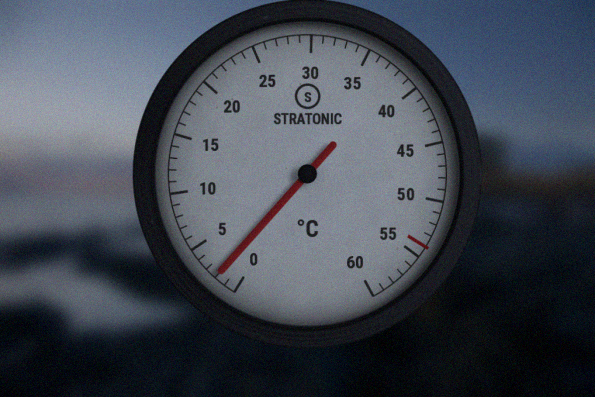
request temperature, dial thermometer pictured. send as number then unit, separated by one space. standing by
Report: 2 °C
